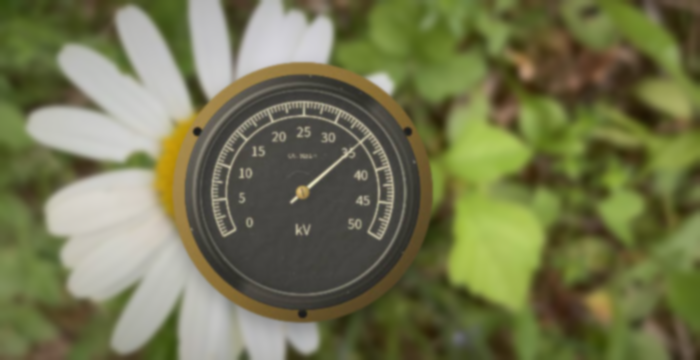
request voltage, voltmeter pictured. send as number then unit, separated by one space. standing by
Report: 35 kV
